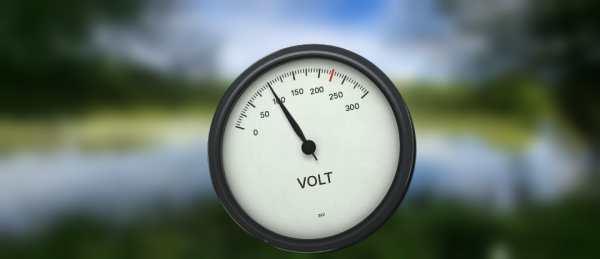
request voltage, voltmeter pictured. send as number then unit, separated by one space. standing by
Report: 100 V
